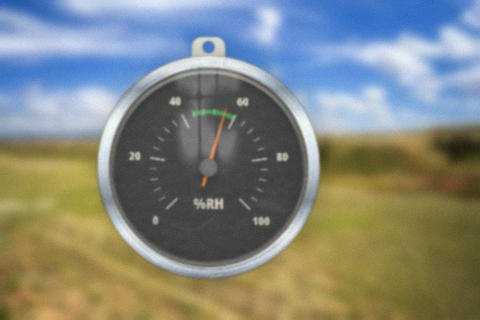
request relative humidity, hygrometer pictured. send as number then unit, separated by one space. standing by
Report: 56 %
